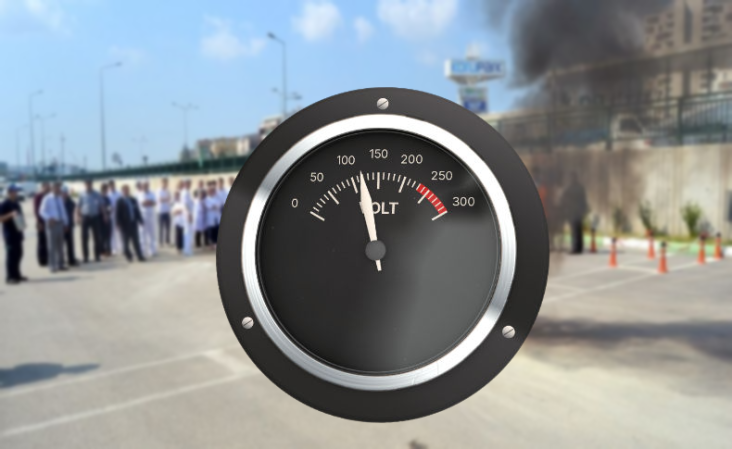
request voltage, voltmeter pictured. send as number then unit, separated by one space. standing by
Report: 120 V
